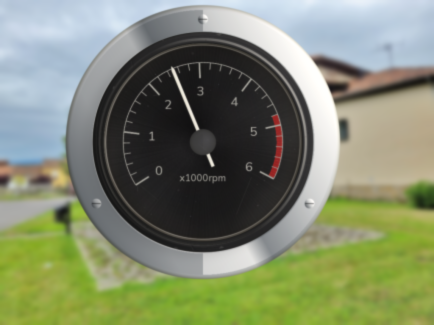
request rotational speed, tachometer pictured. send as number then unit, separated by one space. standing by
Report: 2500 rpm
